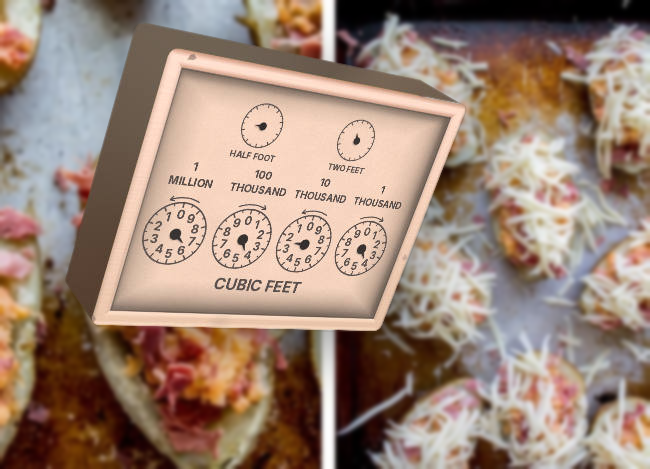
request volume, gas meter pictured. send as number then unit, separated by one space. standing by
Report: 642400 ft³
